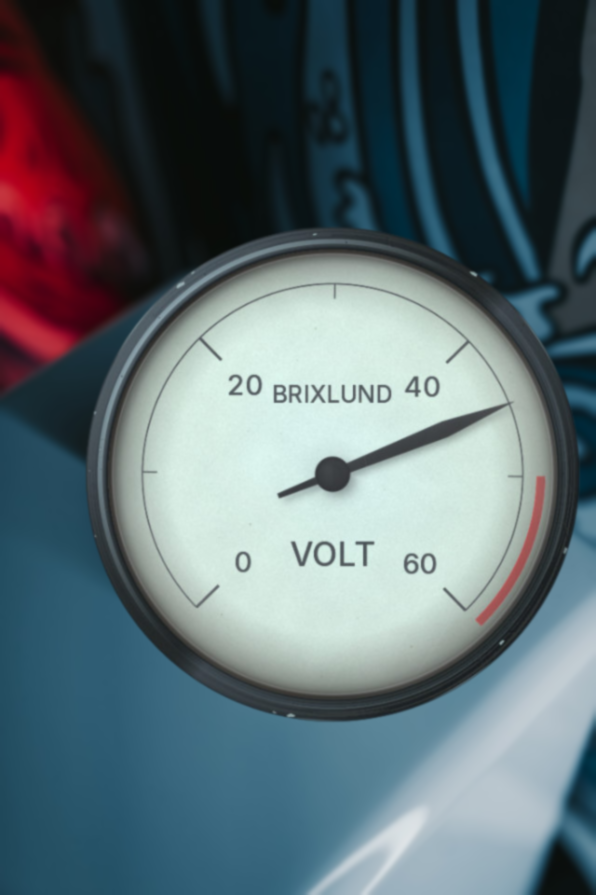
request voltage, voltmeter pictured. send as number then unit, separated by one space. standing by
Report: 45 V
